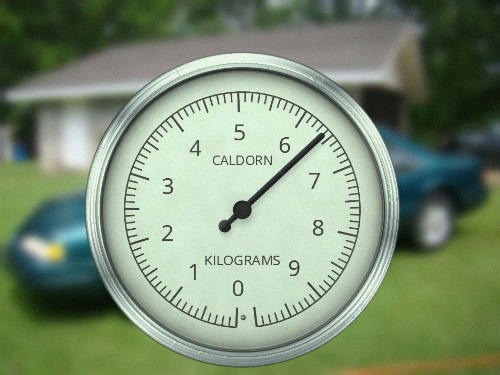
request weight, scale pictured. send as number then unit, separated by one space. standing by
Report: 6.4 kg
